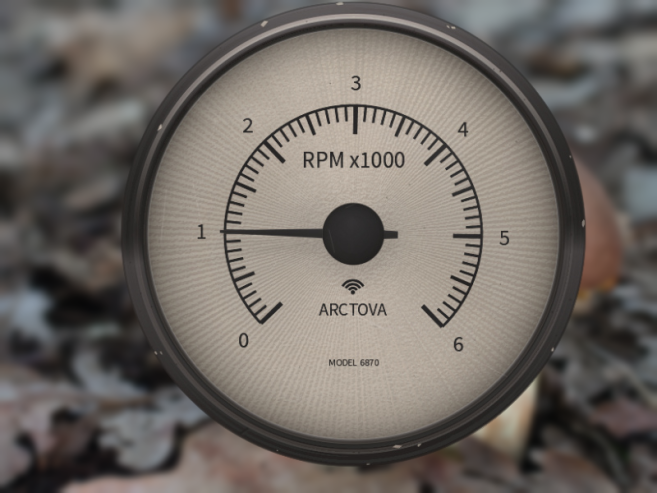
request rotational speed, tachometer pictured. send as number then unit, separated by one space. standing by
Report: 1000 rpm
